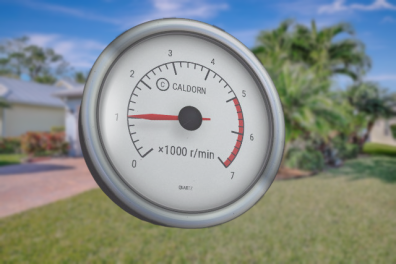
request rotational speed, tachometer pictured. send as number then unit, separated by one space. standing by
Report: 1000 rpm
